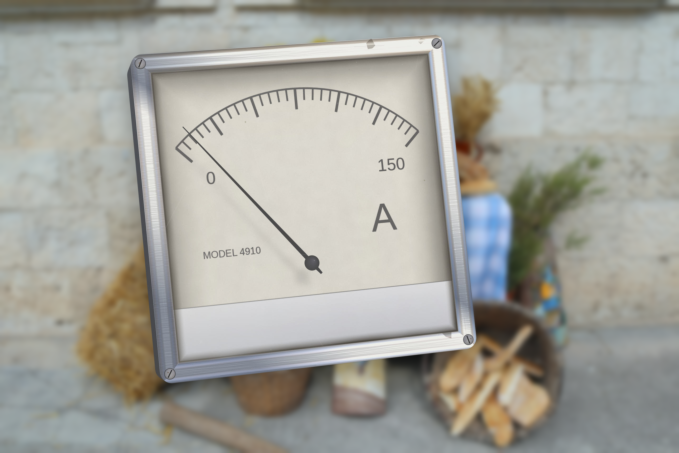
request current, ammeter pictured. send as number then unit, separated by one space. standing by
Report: 10 A
